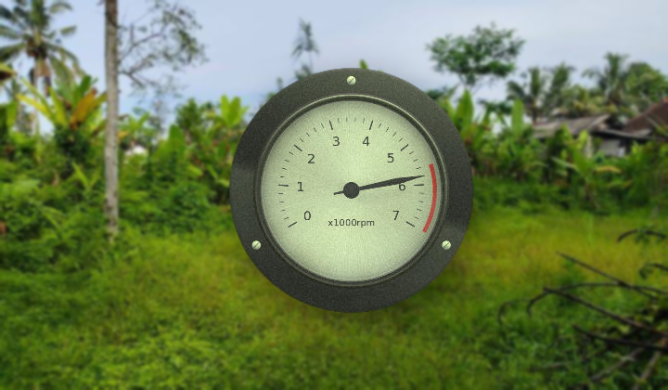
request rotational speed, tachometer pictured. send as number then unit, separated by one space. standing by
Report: 5800 rpm
